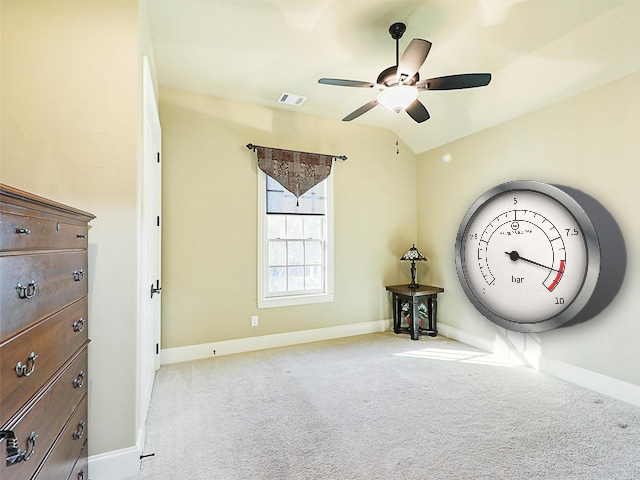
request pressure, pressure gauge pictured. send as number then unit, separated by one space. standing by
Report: 9 bar
